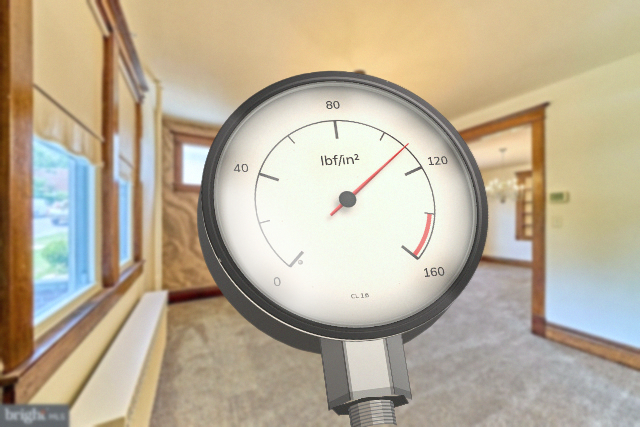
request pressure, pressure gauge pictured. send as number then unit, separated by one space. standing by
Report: 110 psi
